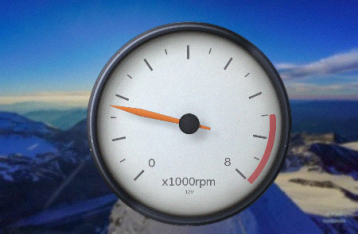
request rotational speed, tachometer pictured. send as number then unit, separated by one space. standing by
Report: 1750 rpm
